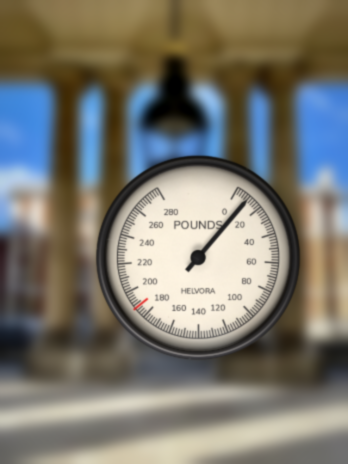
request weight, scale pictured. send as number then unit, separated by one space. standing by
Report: 10 lb
